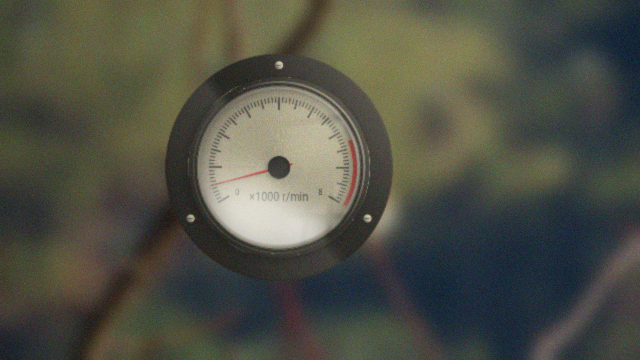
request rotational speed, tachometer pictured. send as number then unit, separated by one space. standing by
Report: 500 rpm
